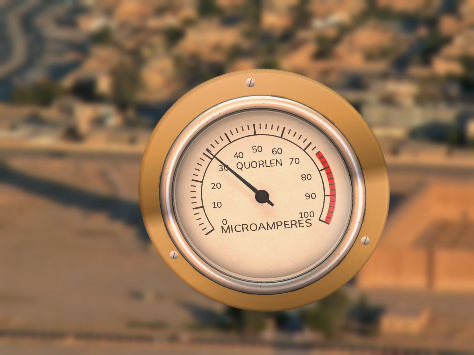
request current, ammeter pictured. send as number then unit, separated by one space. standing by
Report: 32 µA
